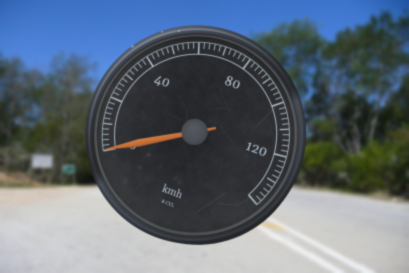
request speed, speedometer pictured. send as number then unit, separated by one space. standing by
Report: 0 km/h
